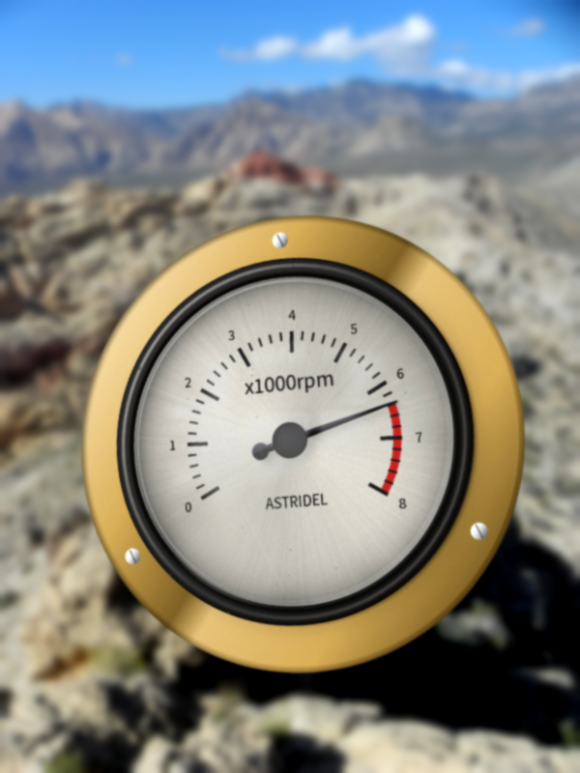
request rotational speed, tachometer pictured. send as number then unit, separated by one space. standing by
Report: 6400 rpm
